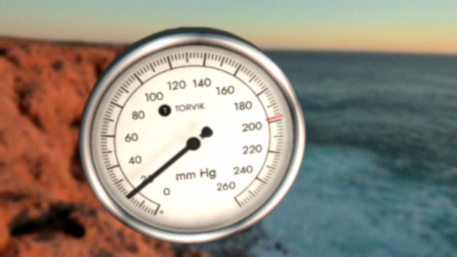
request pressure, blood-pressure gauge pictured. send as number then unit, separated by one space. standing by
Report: 20 mmHg
